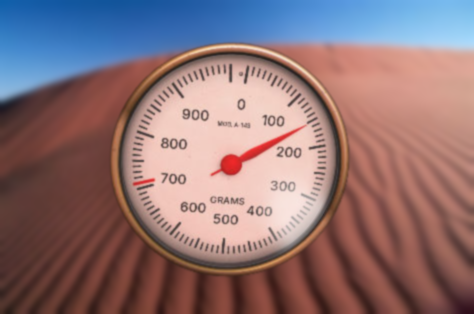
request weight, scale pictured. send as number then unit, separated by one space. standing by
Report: 150 g
